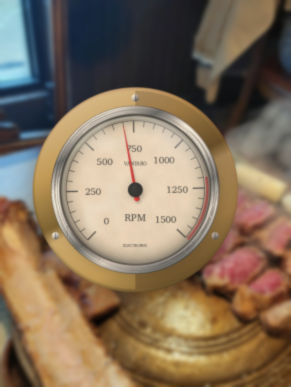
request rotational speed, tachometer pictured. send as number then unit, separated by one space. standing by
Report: 700 rpm
